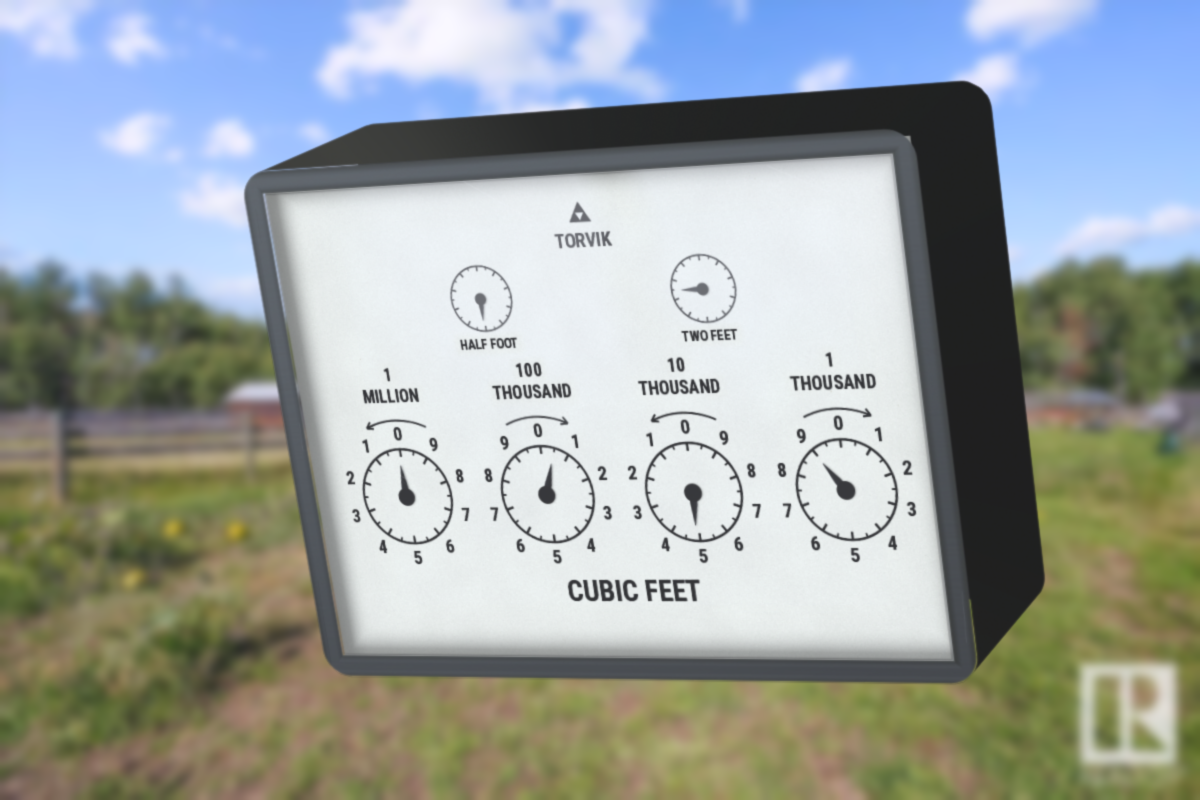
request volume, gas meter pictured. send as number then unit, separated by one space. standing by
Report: 4900 ft³
